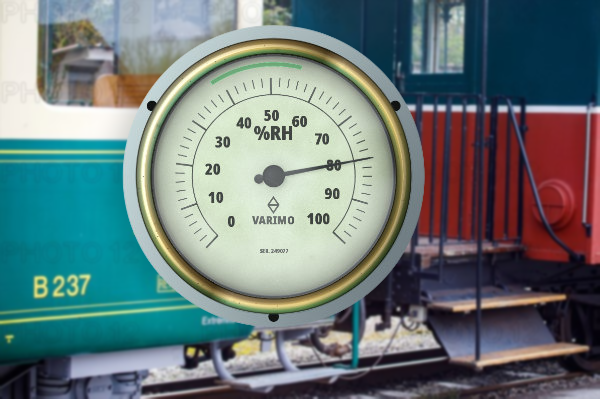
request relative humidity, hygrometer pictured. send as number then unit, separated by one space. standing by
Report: 80 %
